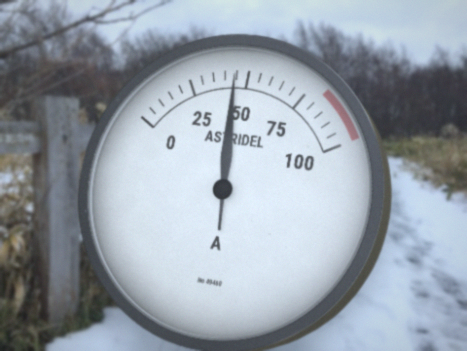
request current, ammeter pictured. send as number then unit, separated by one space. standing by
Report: 45 A
